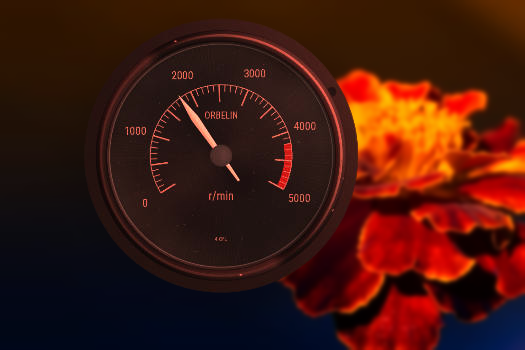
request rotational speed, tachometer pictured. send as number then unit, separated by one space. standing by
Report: 1800 rpm
